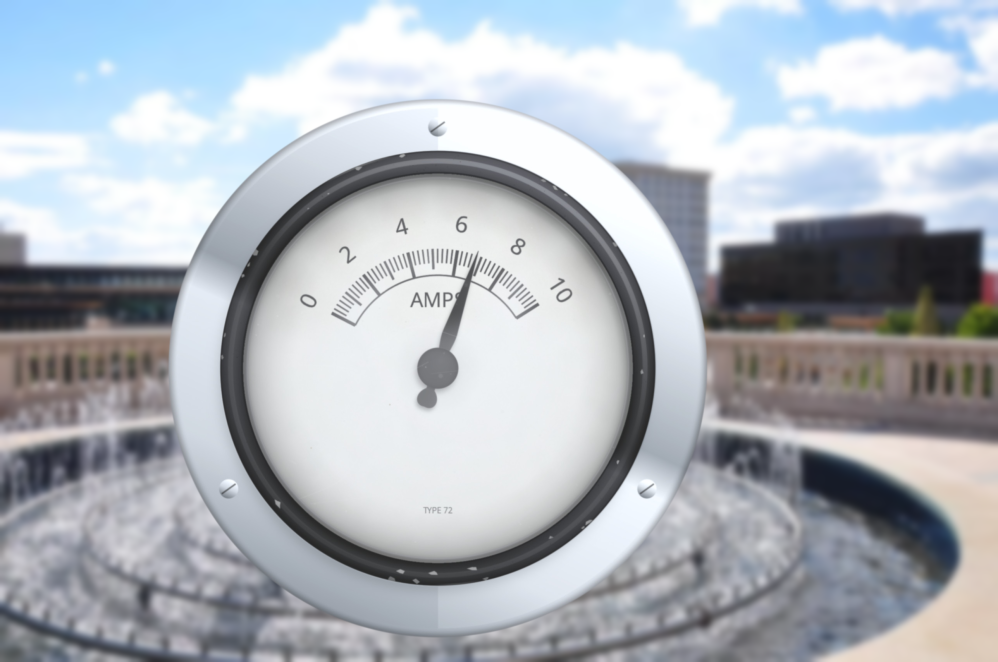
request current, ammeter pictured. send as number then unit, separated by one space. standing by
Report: 6.8 A
